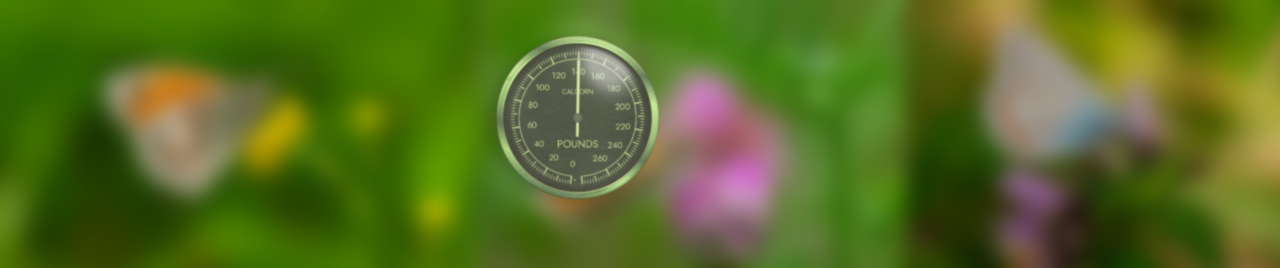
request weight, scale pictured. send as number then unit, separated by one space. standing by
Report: 140 lb
